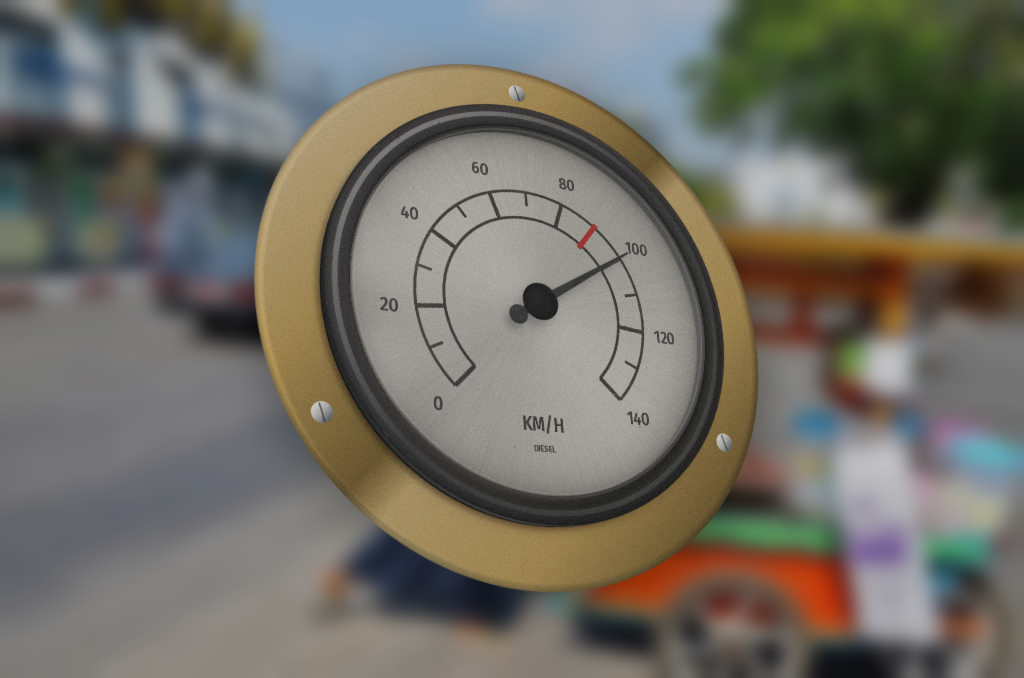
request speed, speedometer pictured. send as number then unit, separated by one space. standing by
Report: 100 km/h
